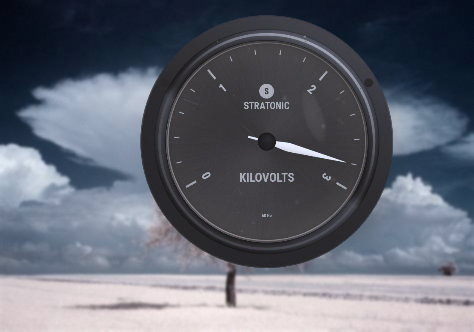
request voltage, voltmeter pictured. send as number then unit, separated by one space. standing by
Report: 2.8 kV
